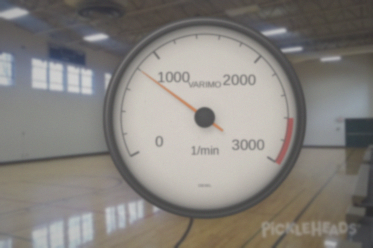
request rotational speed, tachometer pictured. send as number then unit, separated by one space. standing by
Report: 800 rpm
